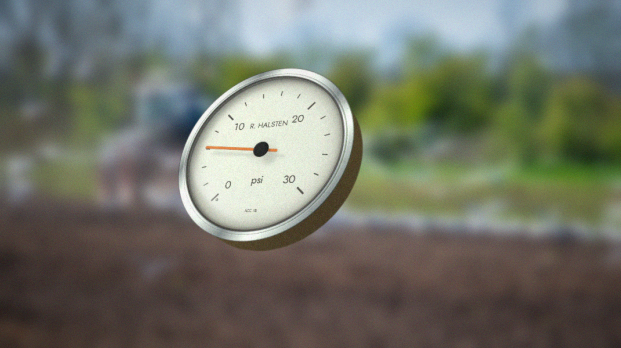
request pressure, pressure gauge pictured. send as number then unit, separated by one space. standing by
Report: 6 psi
